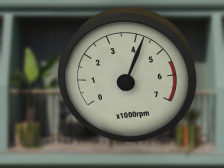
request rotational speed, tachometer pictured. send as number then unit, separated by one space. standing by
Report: 4250 rpm
